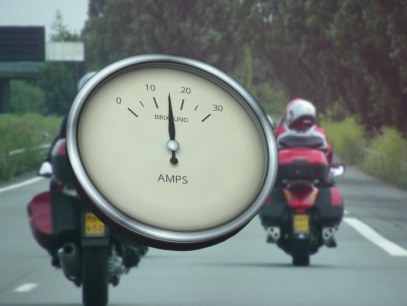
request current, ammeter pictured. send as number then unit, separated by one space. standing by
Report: 15 A
